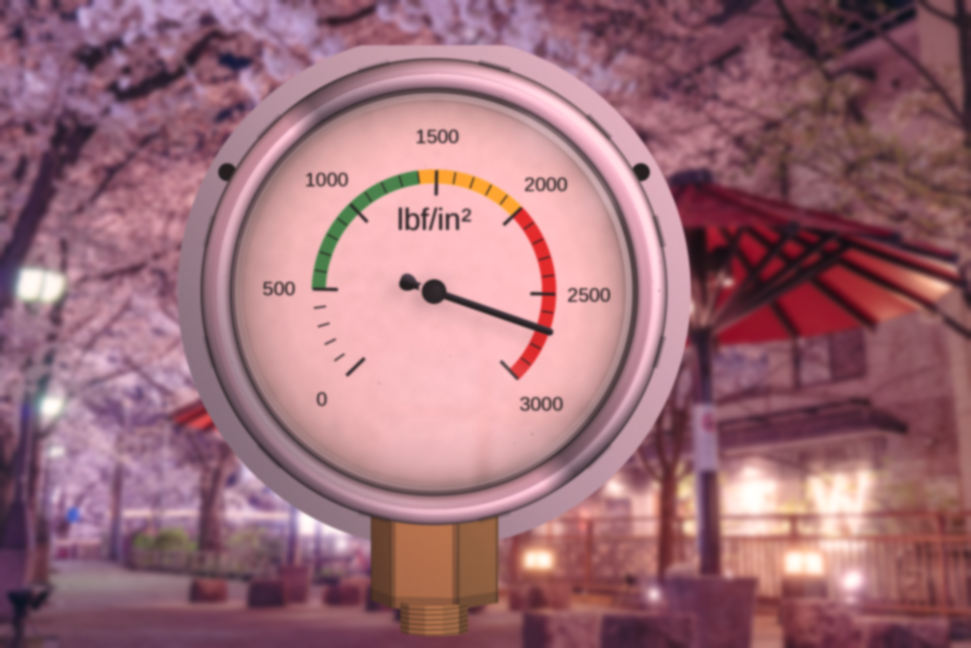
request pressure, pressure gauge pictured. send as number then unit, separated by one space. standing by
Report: 2700 psi
